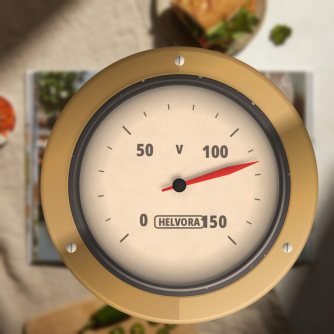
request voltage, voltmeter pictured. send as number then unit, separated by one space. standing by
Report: 115 V
